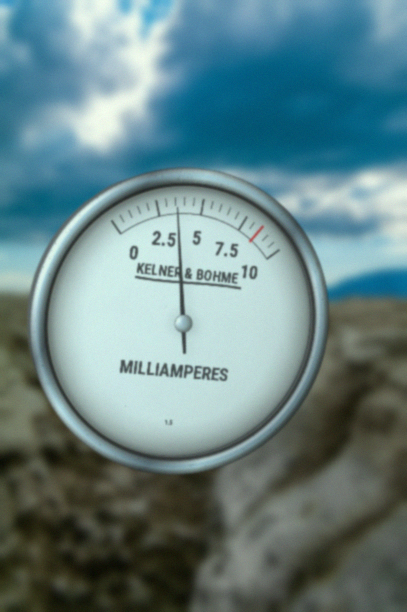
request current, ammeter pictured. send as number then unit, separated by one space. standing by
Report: 3.5 mA
